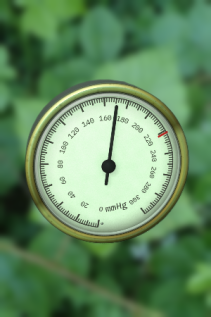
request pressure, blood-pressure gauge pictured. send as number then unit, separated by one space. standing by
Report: 170 mmHg
